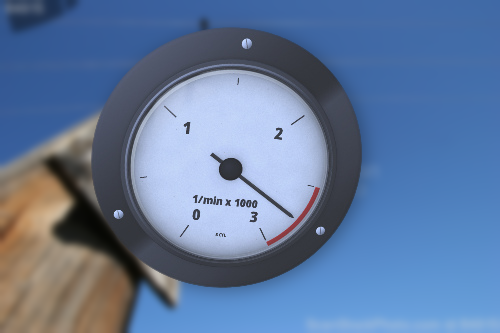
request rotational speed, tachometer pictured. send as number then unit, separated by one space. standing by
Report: 2750 rpm
